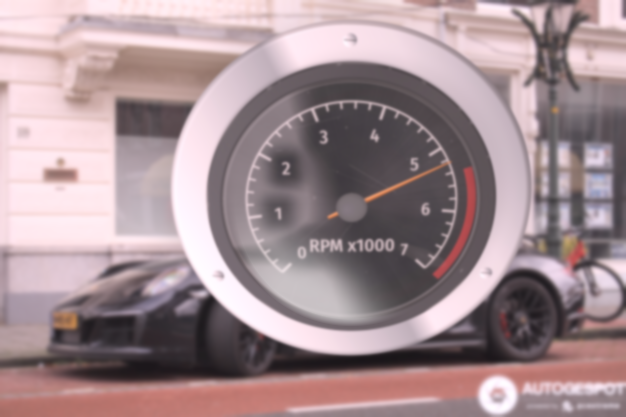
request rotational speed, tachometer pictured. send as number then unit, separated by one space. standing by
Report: 5200 rpm
